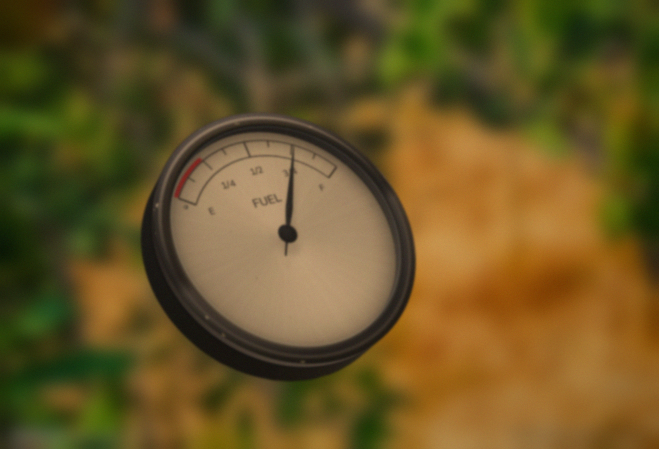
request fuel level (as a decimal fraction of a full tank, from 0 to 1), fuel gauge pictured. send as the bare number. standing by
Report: 0.75
